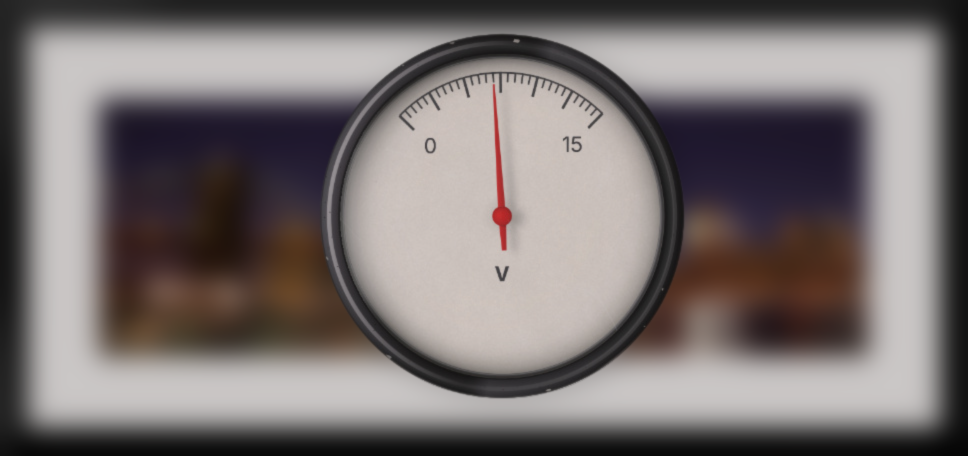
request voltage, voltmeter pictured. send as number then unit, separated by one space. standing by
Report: 7 V
